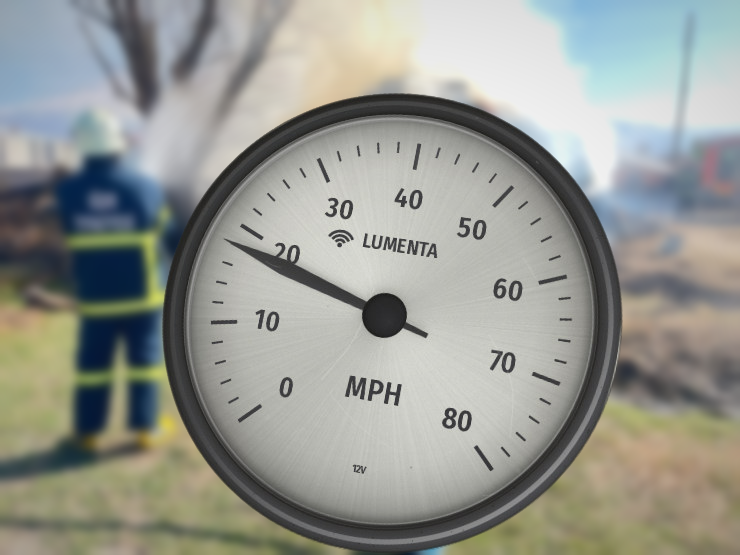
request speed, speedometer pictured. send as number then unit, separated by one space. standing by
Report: 18 mph
